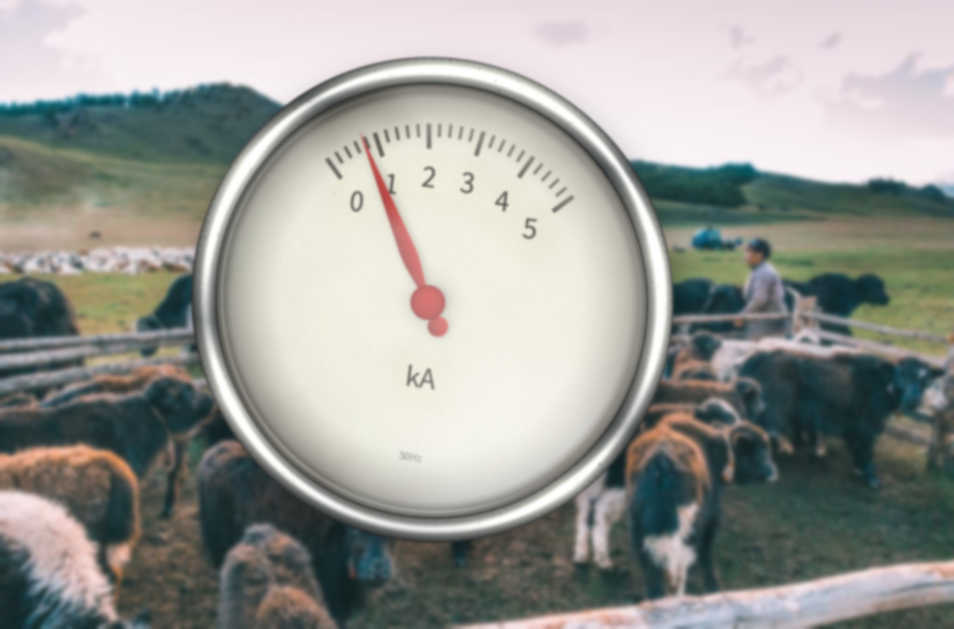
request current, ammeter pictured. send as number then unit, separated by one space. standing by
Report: 0.8 kA
